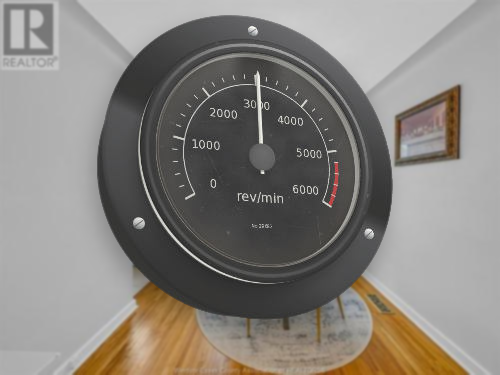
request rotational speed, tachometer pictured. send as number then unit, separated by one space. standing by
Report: 3000 rpm
